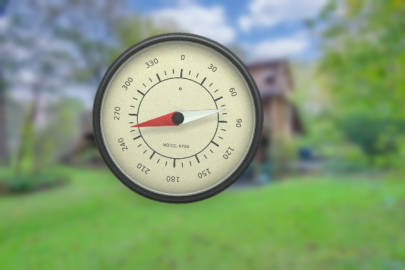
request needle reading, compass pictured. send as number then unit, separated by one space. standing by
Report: 255 °
